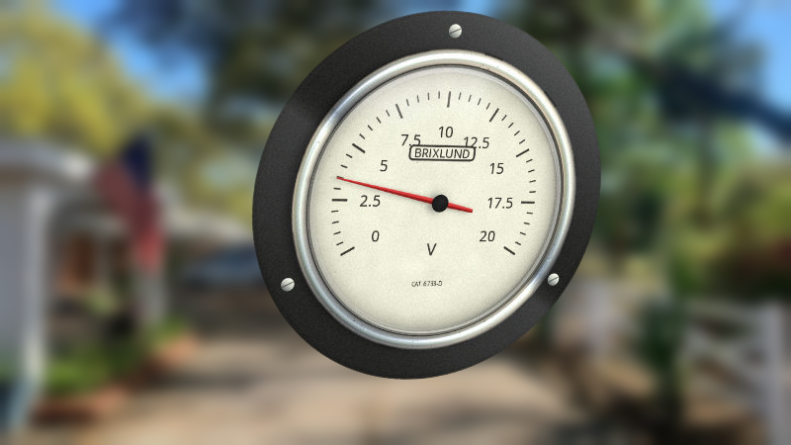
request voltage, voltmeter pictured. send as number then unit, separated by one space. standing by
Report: 3.5 V
